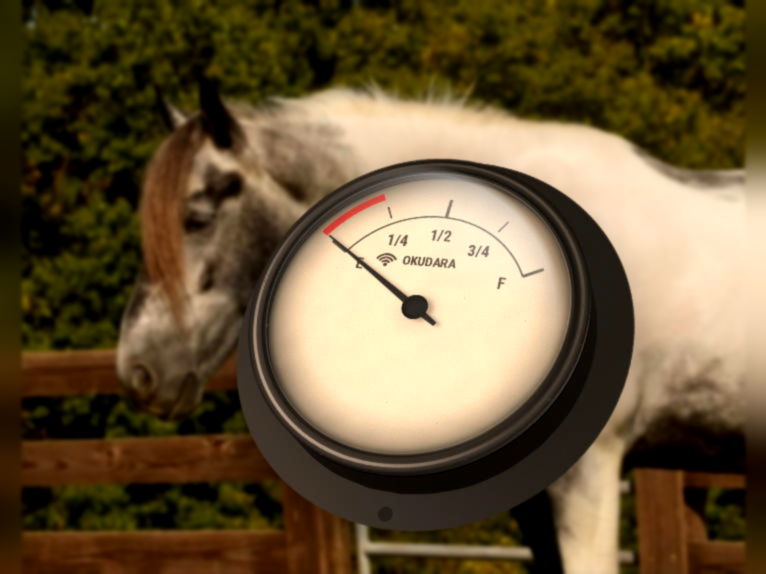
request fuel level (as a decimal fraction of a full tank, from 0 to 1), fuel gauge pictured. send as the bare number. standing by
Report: 0
